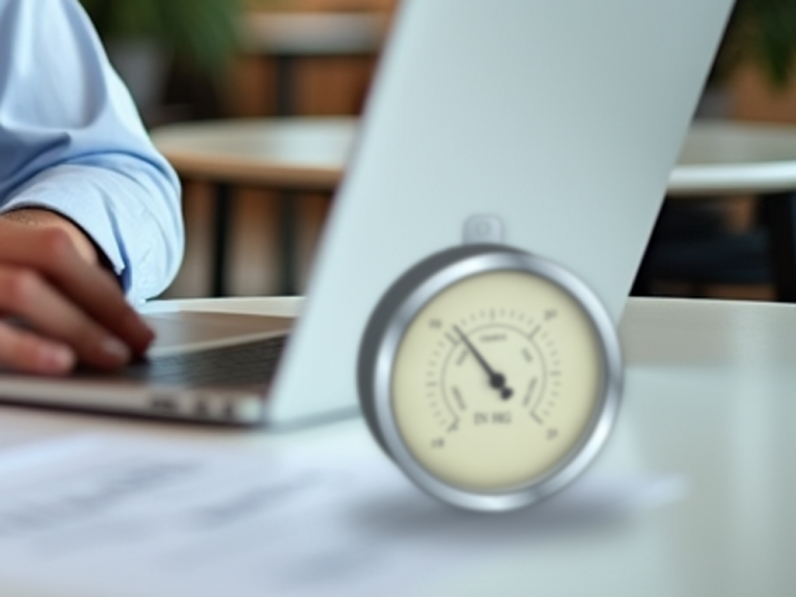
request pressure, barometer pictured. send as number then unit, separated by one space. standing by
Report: 29.1 inHg
